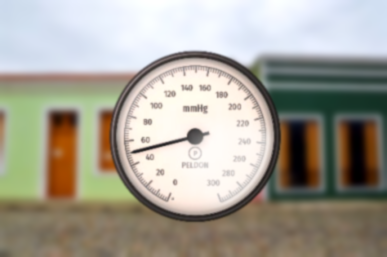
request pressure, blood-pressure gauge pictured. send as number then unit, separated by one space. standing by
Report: 50 mmHg
